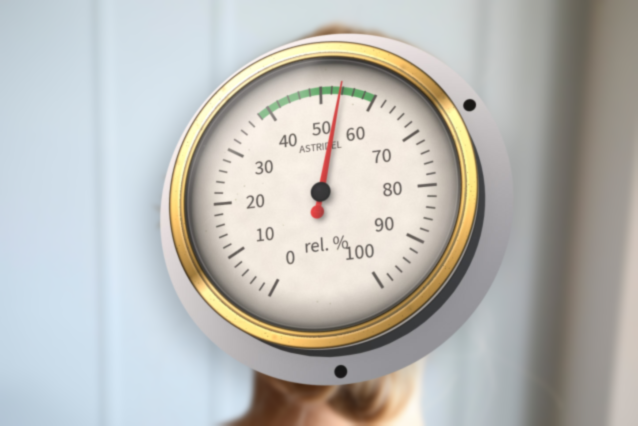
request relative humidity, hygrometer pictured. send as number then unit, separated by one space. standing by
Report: 54 %
